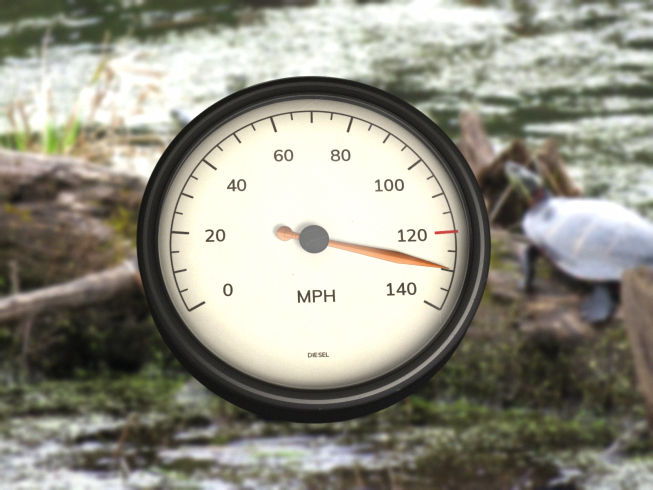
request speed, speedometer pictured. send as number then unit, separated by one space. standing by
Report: 130 mph
